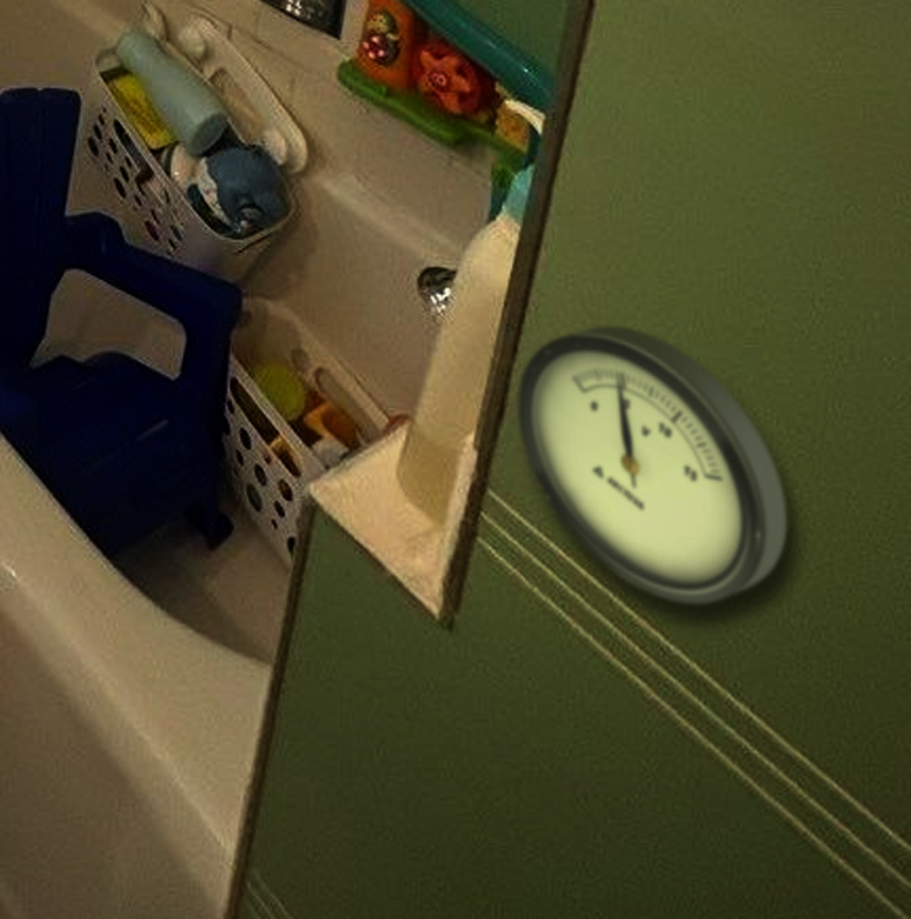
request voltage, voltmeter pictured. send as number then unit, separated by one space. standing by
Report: 5 V
